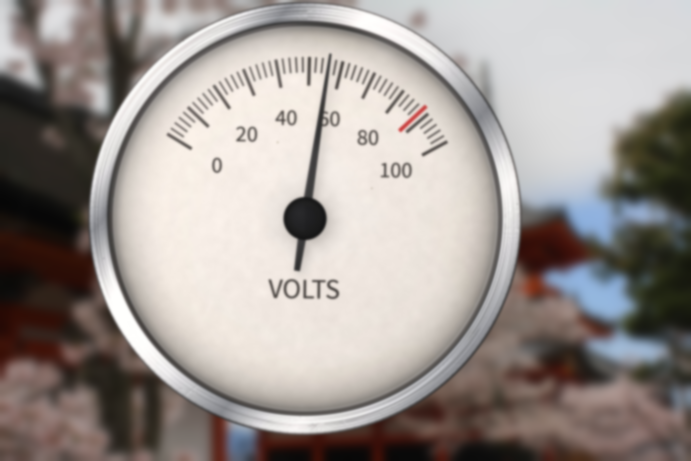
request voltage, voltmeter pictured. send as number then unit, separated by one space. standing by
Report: 56 V
